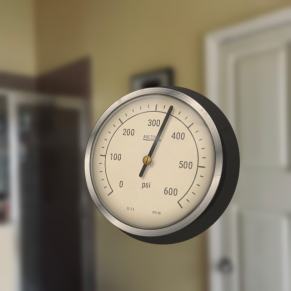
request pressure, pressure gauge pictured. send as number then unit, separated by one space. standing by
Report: 340 psi
